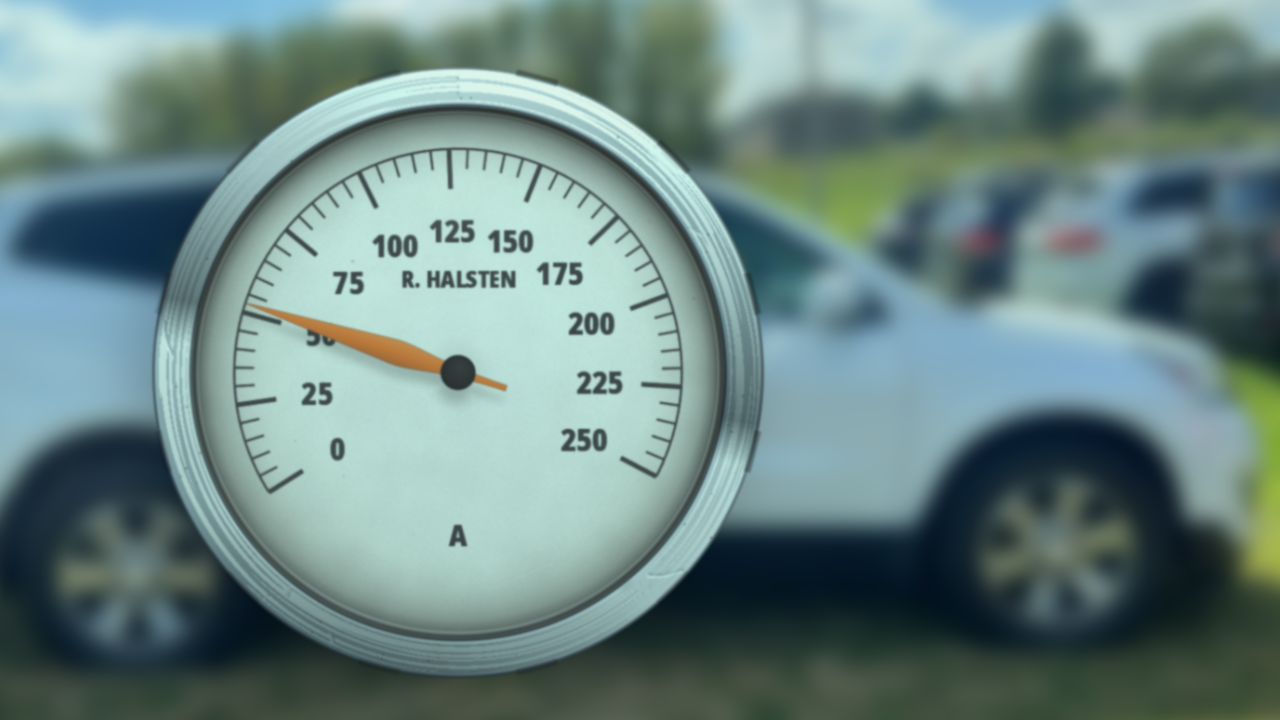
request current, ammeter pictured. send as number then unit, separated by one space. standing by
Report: 52.5 A
